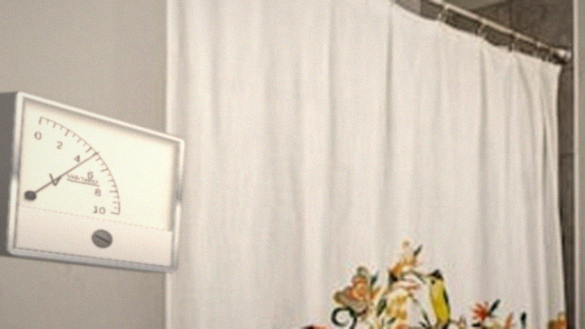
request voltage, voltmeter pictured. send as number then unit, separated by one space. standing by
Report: 4.5 V
